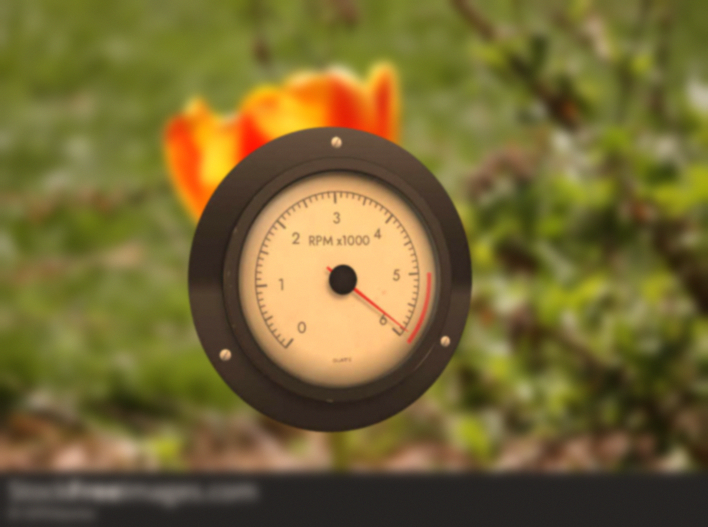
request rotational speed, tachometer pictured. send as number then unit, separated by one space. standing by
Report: 5900 rpm
